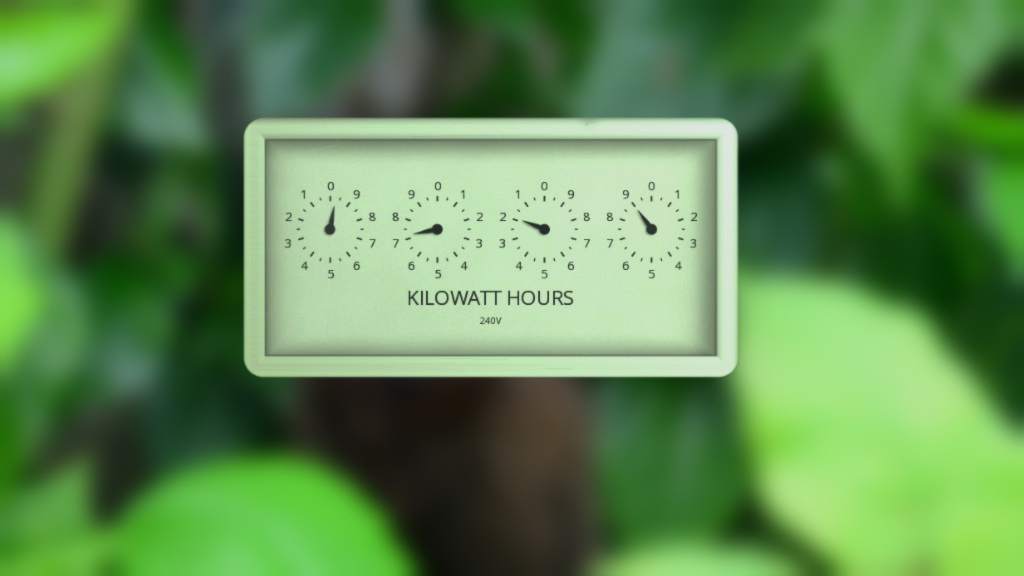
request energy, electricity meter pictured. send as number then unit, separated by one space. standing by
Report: 9719 kWh
